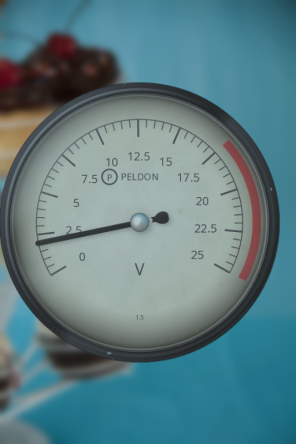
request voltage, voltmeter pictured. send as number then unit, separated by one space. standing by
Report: 2 V
